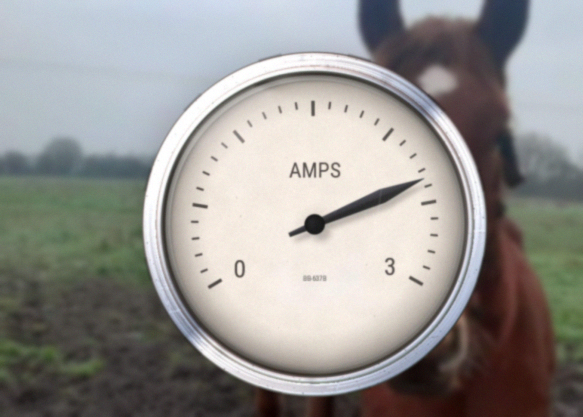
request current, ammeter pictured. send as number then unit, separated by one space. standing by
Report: 2.35 A
